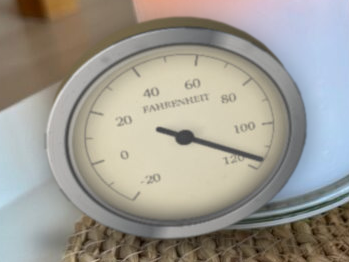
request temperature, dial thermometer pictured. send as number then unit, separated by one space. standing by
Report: 115 °F
